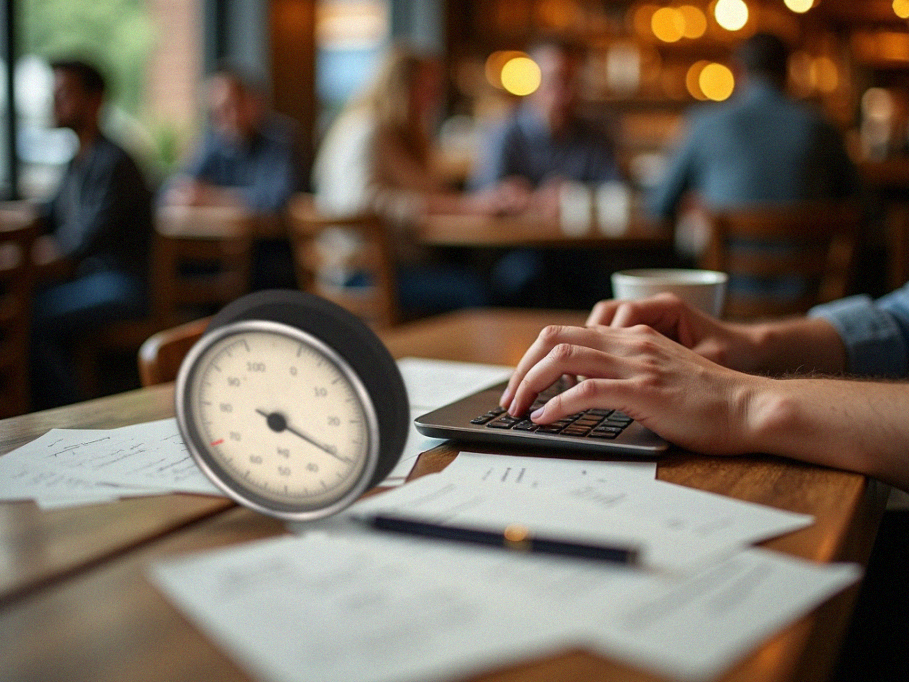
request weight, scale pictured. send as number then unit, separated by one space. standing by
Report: 30 kg
